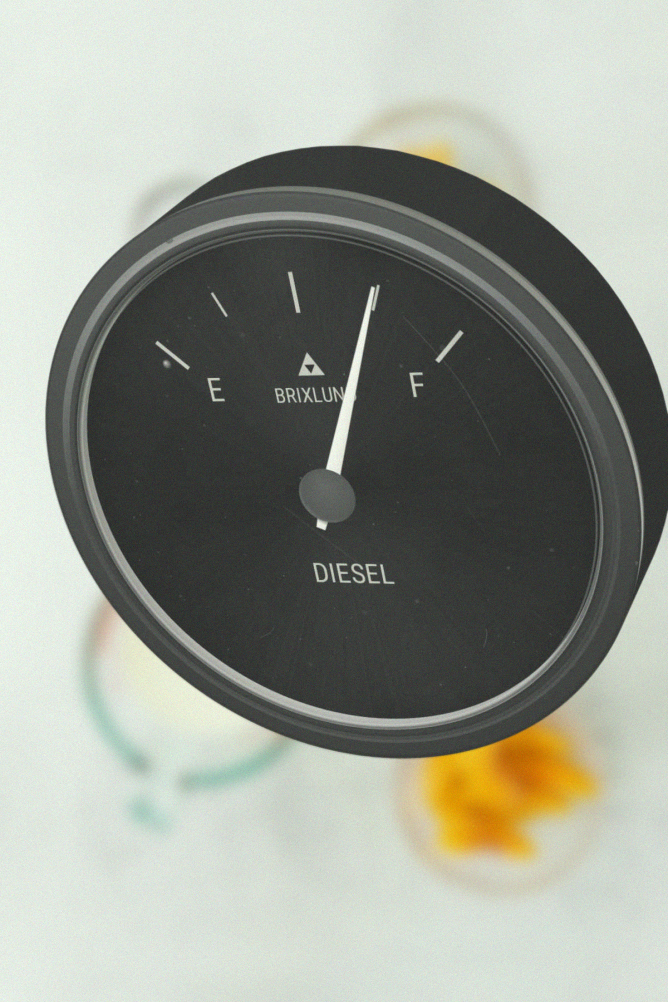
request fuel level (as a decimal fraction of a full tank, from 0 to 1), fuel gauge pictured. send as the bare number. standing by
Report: 0.75
